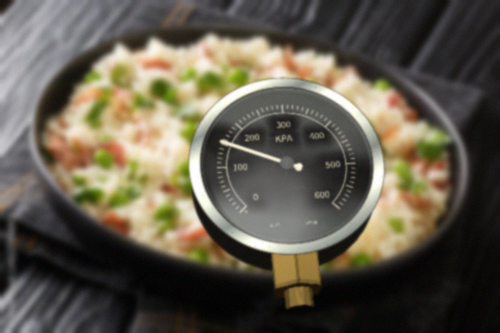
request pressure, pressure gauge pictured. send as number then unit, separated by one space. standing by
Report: 150 kPa
